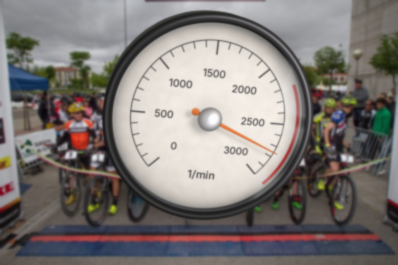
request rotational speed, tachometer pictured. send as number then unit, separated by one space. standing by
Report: 2750 rpm
